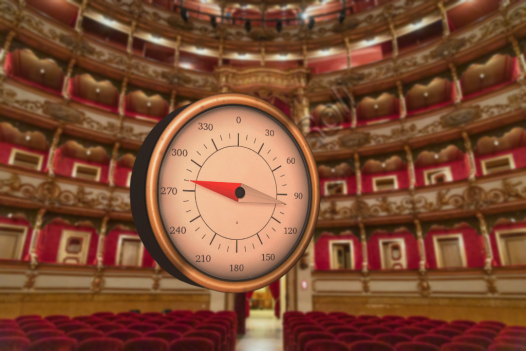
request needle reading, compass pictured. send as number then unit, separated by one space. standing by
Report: 280 °
